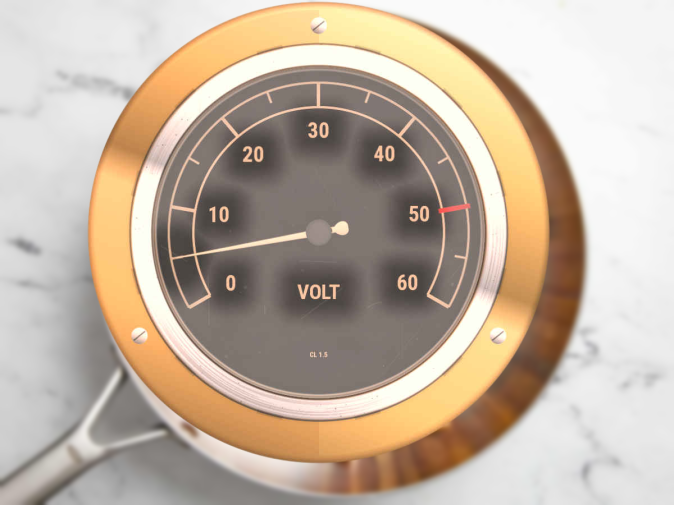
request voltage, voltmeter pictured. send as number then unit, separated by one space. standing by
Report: 5 V
